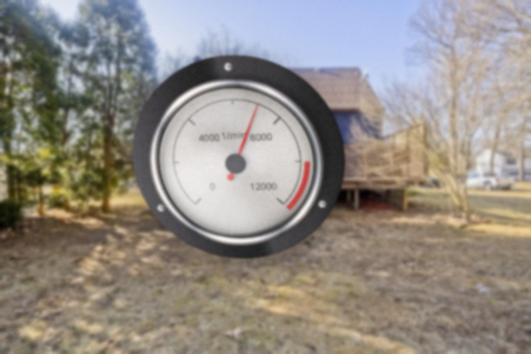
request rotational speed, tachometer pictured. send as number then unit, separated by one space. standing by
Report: 7000 rpm
